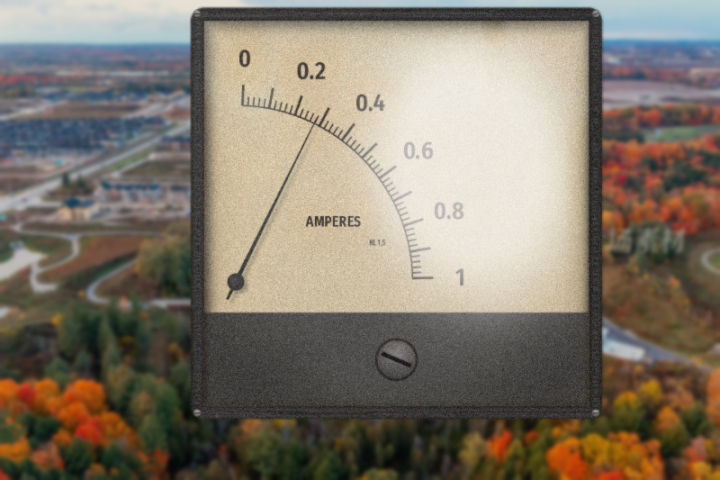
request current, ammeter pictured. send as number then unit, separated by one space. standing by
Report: 0.28 A
